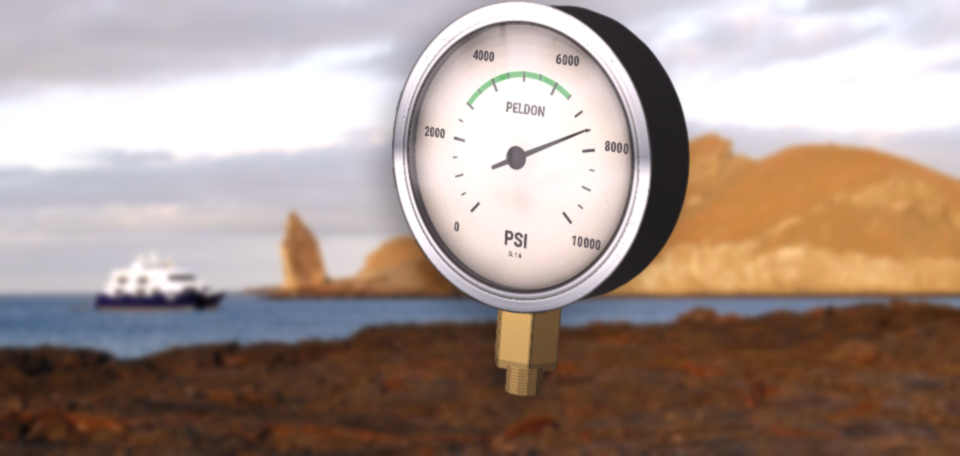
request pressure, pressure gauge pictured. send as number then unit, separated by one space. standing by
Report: 7500 psi
